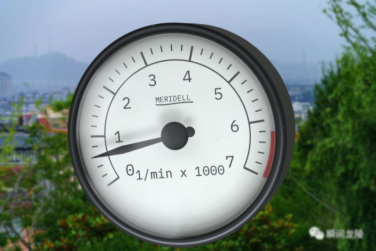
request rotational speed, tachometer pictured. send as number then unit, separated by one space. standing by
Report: 600 rpm
